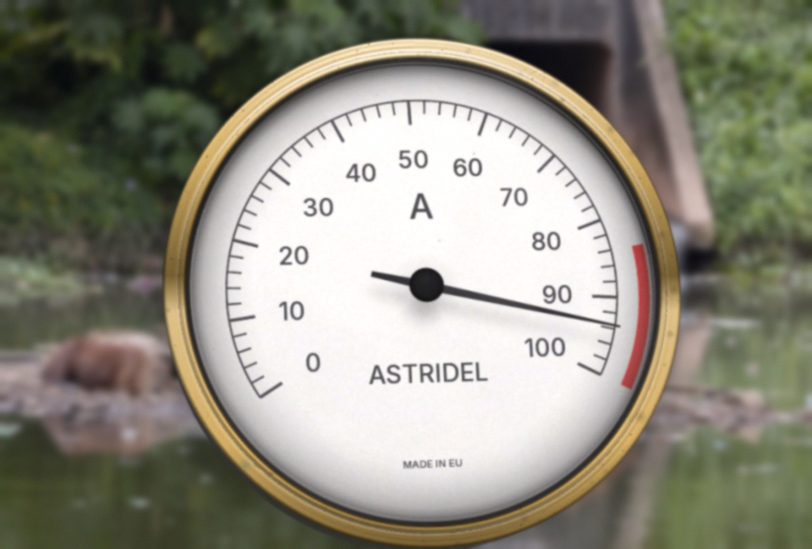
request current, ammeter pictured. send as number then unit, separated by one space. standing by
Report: 94 A
